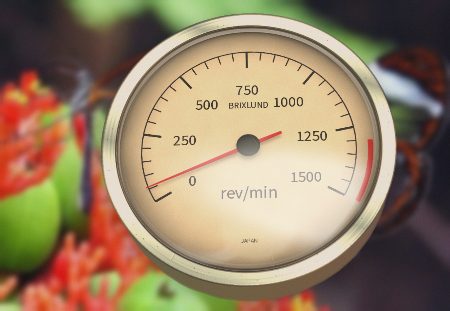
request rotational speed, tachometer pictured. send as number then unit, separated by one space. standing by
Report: 50 rpm
